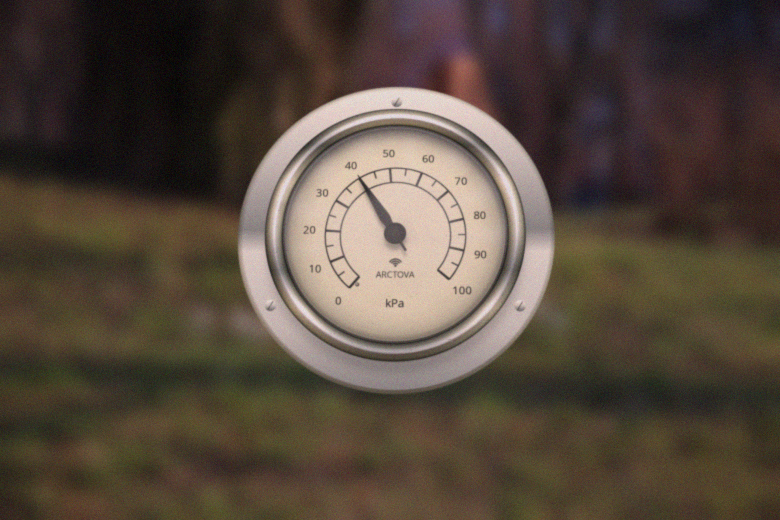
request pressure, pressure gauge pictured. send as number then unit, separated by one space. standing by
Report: 40 kPa
